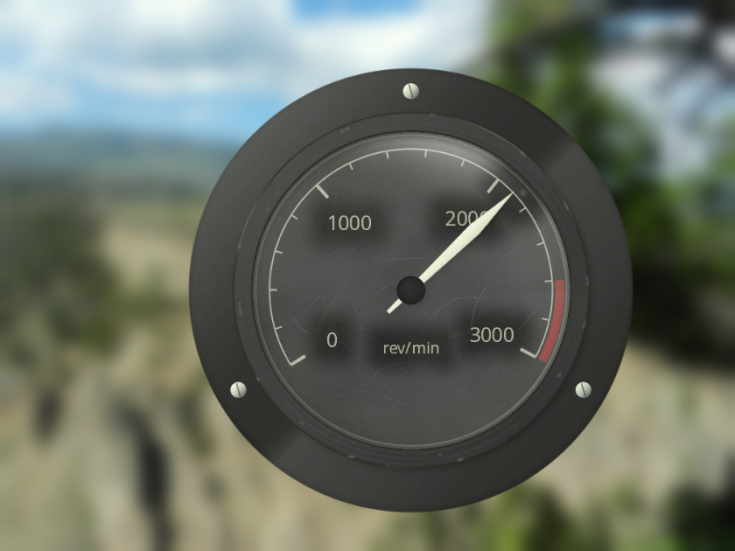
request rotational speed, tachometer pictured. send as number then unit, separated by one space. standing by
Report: 2100 rpm
